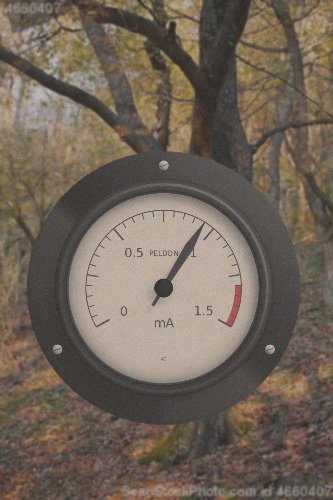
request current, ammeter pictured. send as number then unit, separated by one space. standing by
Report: 0.95 mA
